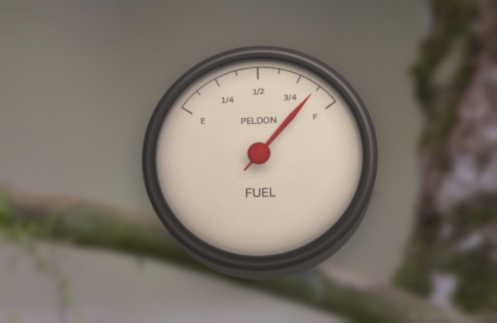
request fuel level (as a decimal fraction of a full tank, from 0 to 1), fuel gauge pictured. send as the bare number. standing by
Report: 0.875
